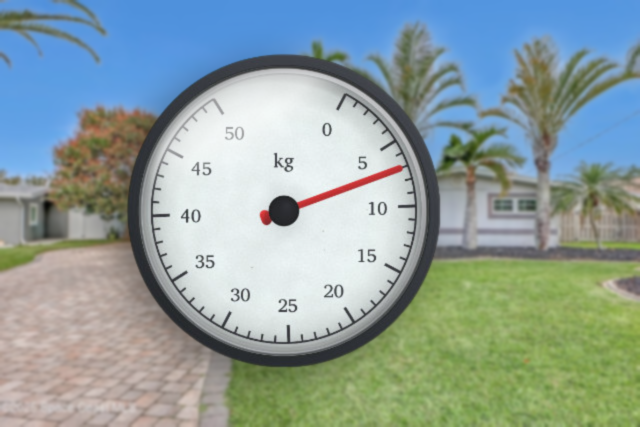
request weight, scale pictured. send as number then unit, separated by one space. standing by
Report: 7 kg
